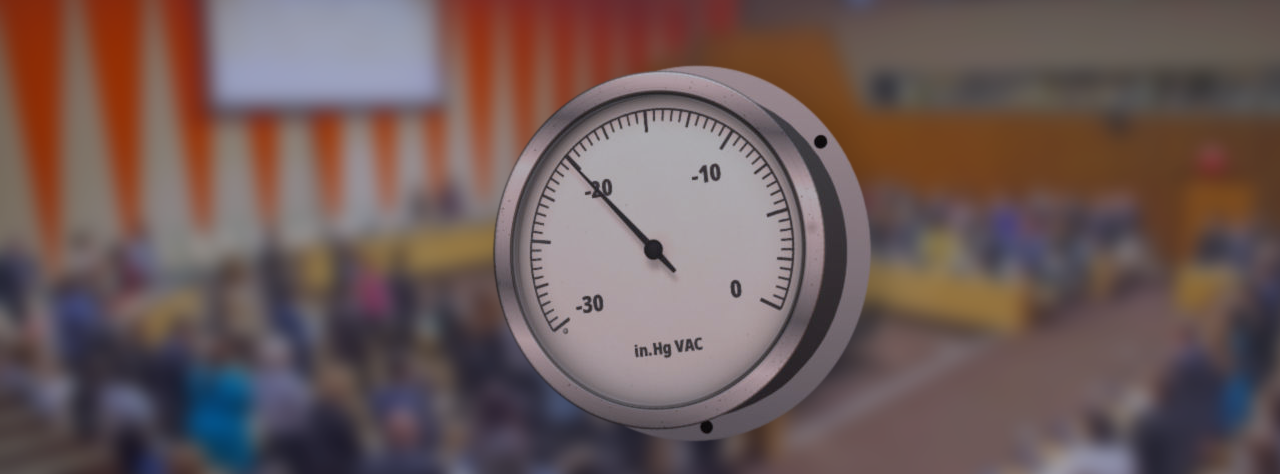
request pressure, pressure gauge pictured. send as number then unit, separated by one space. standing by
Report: -20 inHg
